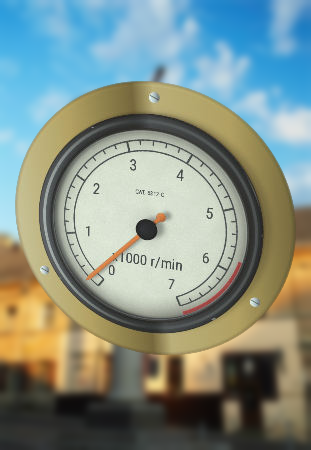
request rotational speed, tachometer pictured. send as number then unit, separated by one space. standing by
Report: 200 rpm
